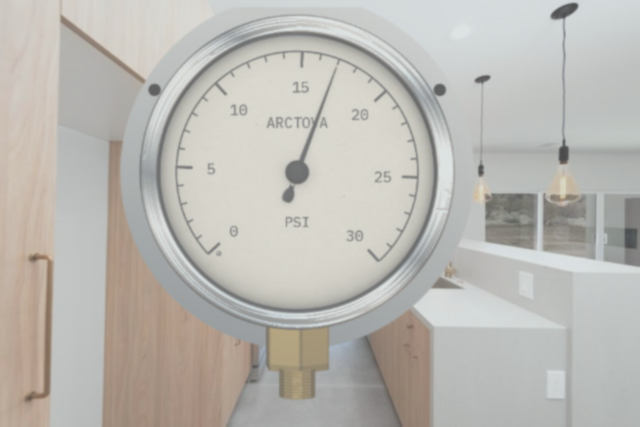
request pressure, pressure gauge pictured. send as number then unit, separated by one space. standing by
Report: 17 psi
